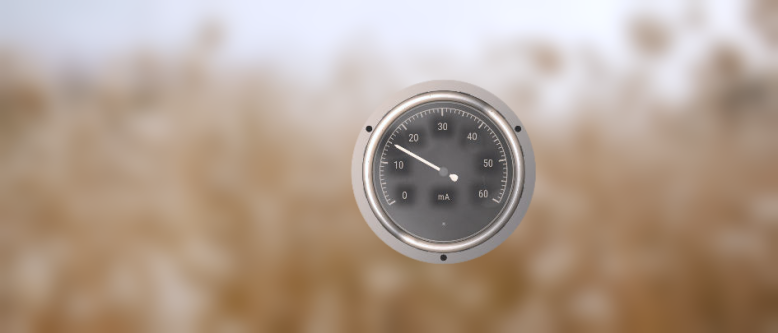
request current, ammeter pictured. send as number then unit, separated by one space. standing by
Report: 15 mA
